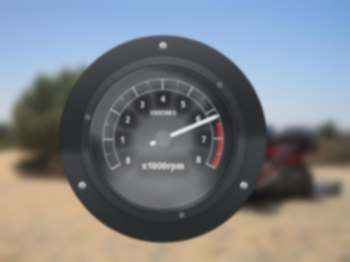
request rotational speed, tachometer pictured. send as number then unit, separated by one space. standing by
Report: 6250 rpm
